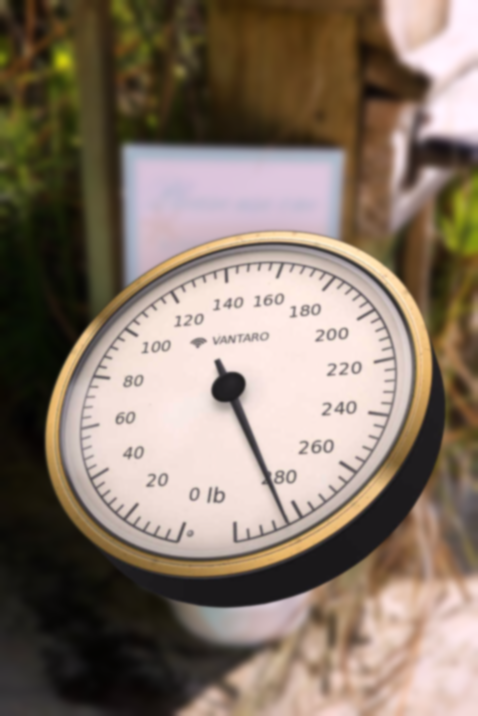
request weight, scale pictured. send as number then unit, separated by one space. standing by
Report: 284 lb
